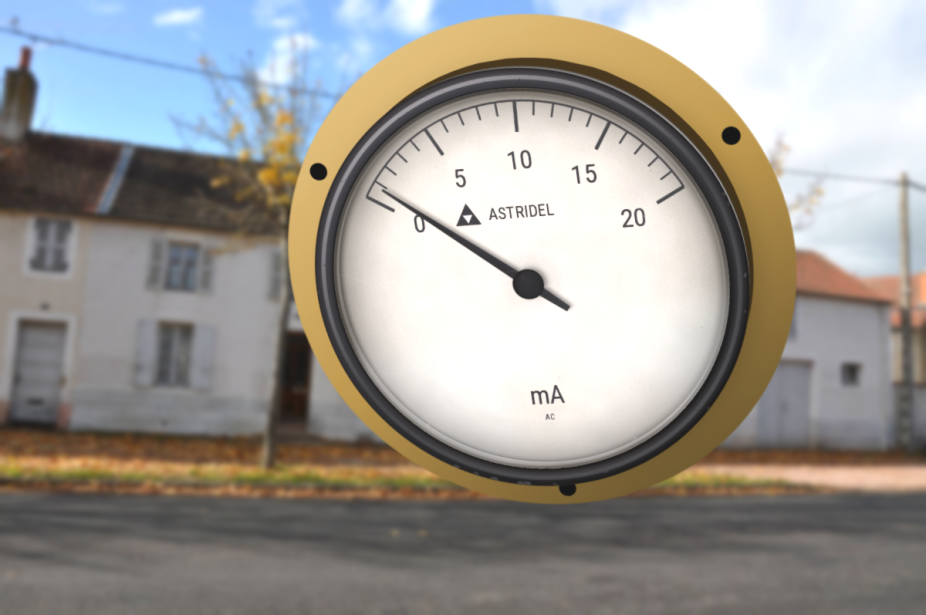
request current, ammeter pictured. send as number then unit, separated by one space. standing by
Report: 1 mA
